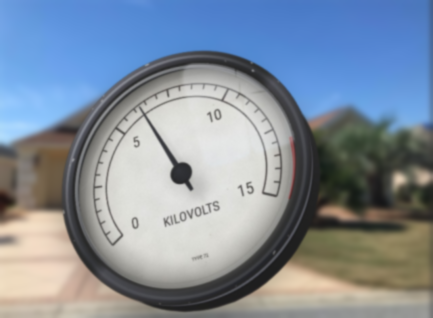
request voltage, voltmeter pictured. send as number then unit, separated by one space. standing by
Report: 6.25 kV
